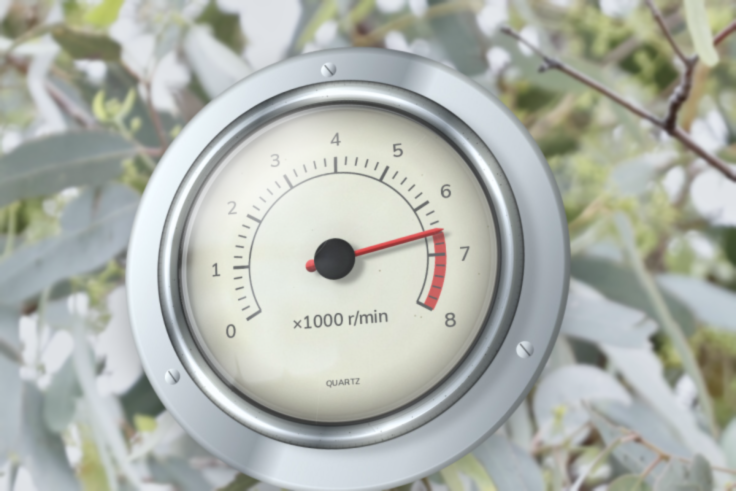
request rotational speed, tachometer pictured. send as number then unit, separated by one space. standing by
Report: 6600 rpm
